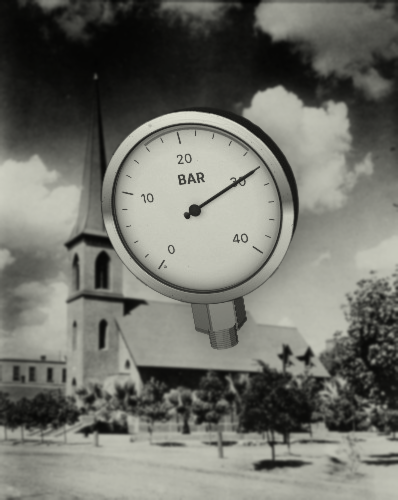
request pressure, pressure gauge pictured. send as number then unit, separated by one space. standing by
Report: 30 bar
